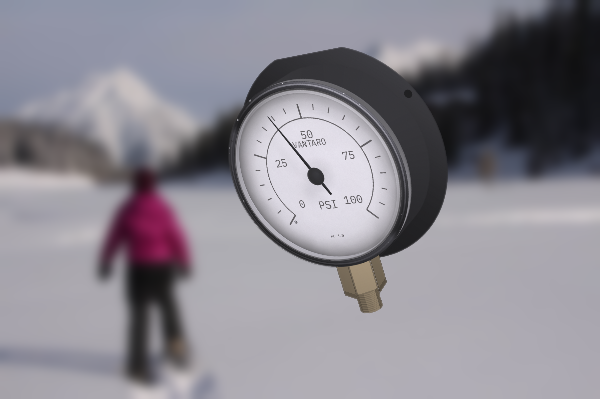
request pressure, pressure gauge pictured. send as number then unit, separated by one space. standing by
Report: 40 psi
